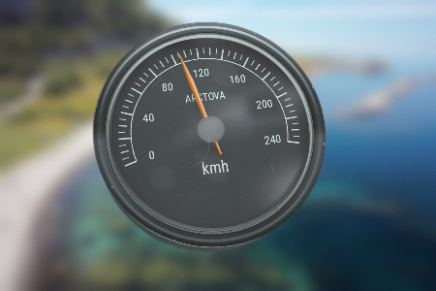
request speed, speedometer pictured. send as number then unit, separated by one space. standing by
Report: 105 km/h
